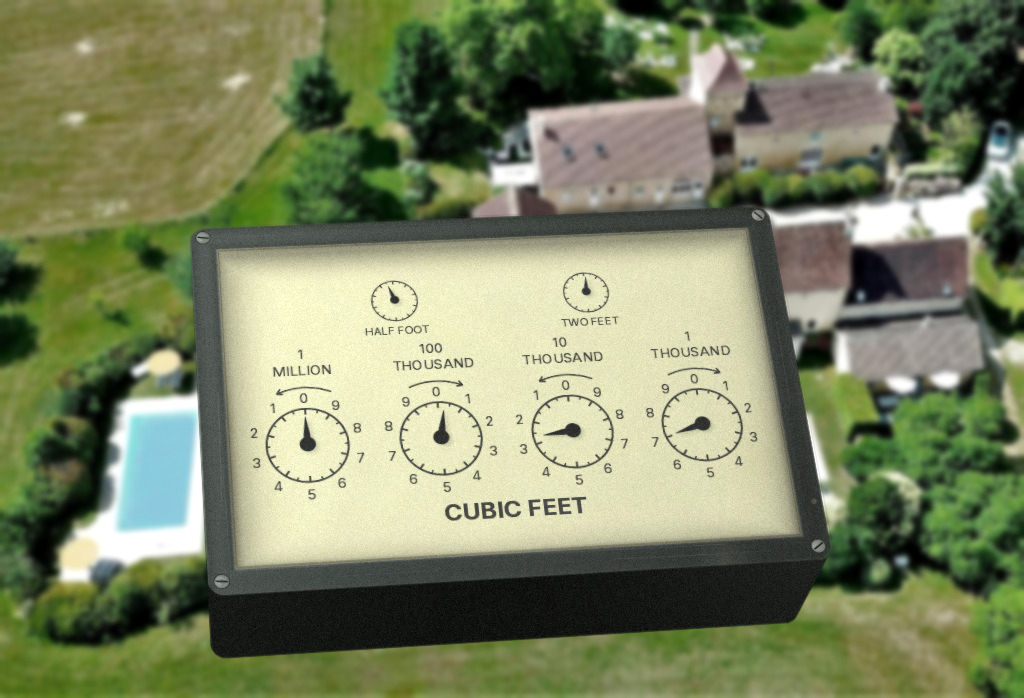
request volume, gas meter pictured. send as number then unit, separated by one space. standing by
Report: 2700 ft³
